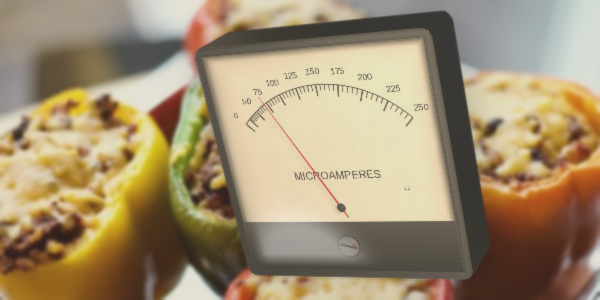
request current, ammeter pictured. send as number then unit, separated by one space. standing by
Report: 75 µA
